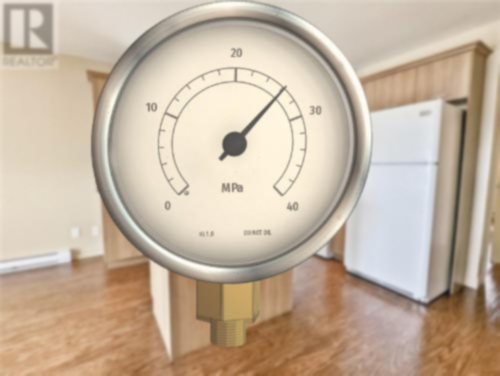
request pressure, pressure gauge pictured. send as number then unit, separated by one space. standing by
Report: 26 MPa
